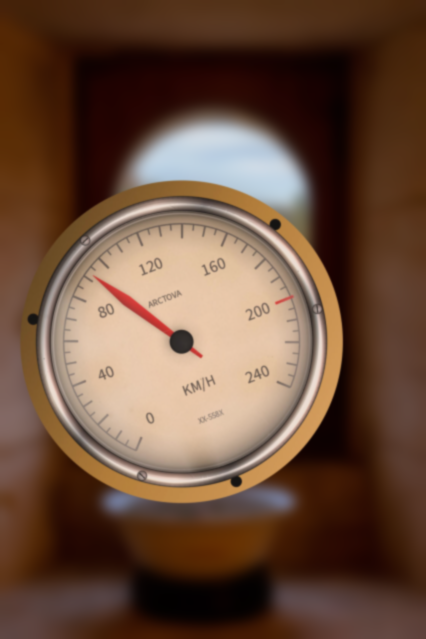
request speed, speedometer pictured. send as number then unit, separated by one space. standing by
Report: 92.5 km/h
